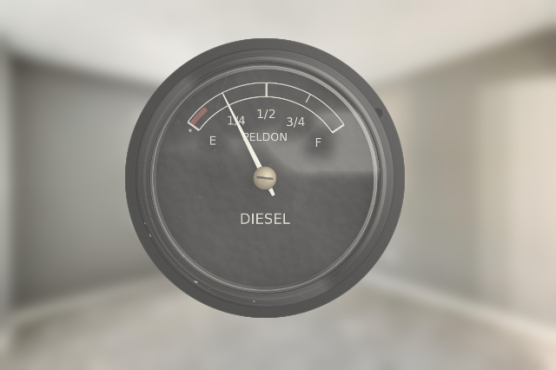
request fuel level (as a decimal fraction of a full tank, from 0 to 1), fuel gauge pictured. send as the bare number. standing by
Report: 0.25
